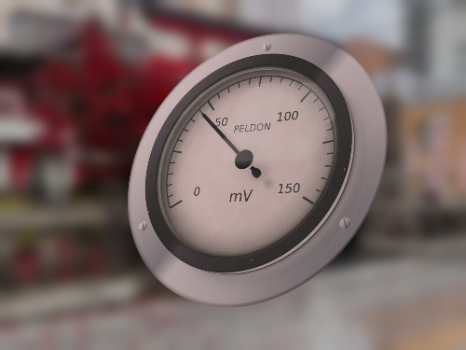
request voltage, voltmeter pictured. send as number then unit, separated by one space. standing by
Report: 45 mV
